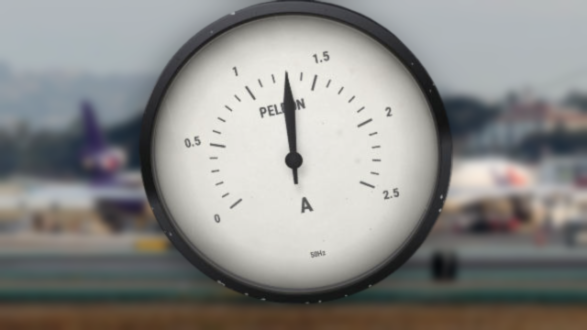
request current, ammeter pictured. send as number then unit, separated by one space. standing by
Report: 1.3 A
